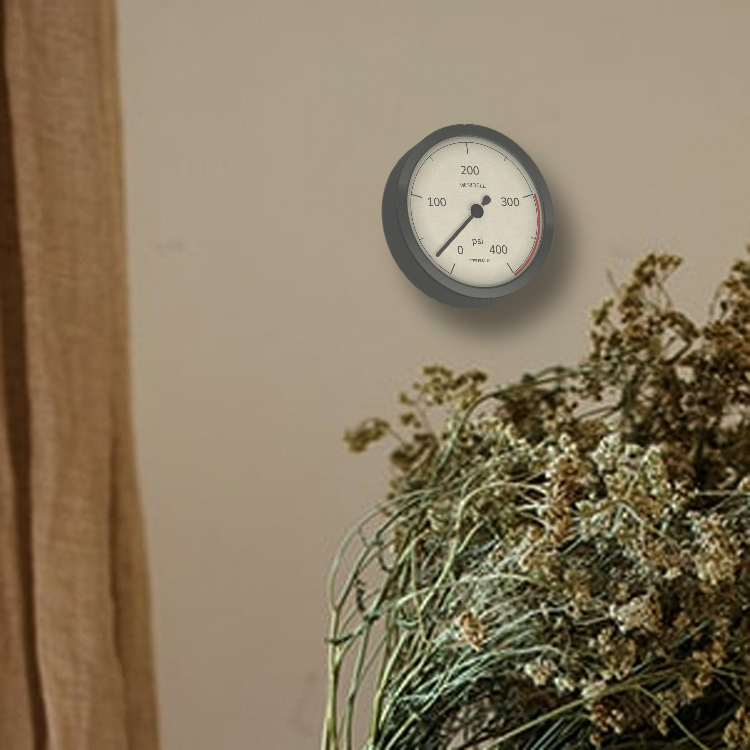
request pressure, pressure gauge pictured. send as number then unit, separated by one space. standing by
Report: 25 psi
